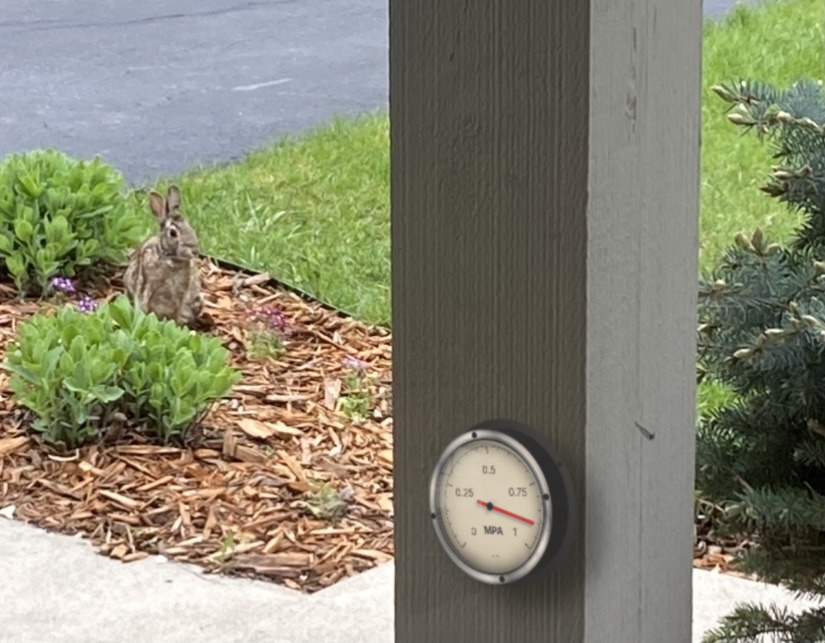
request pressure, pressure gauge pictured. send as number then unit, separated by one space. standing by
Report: 0.9 MPa
